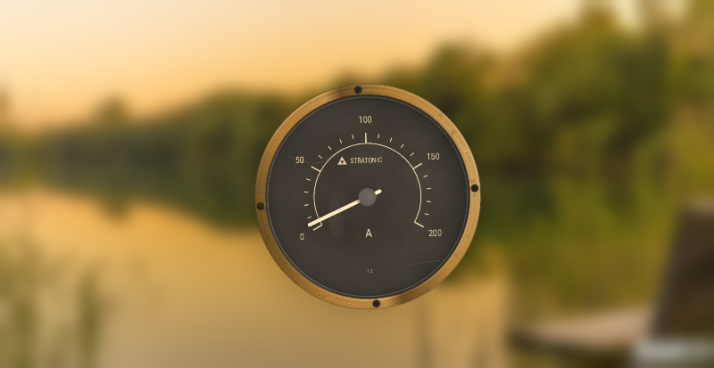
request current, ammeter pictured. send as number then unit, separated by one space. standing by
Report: 5 A
